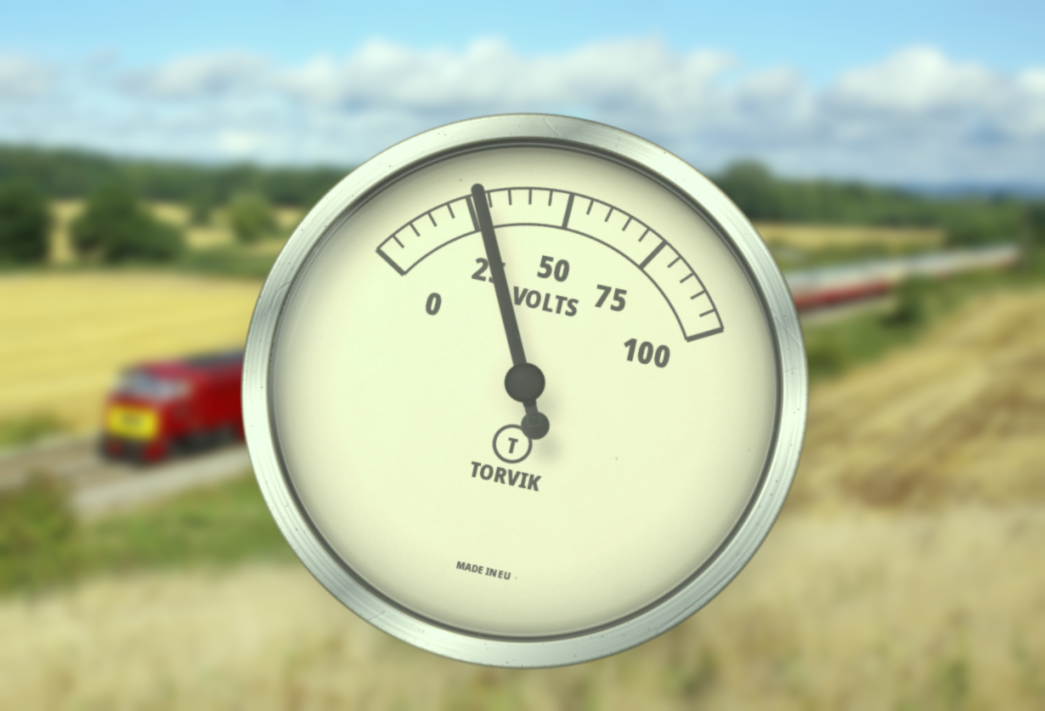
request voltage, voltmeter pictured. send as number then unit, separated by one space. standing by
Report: 27.5 V
